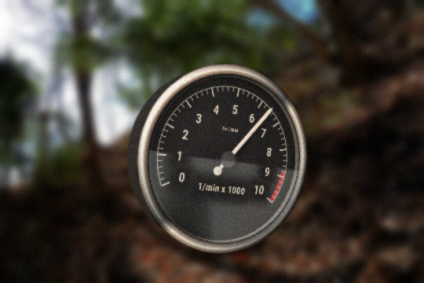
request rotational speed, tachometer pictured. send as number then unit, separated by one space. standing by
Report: 6400 rpm
